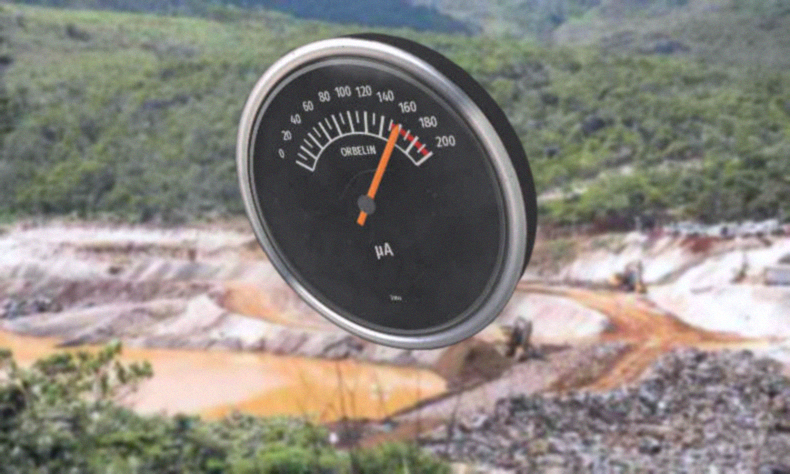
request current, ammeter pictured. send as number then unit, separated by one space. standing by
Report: 160 µA
